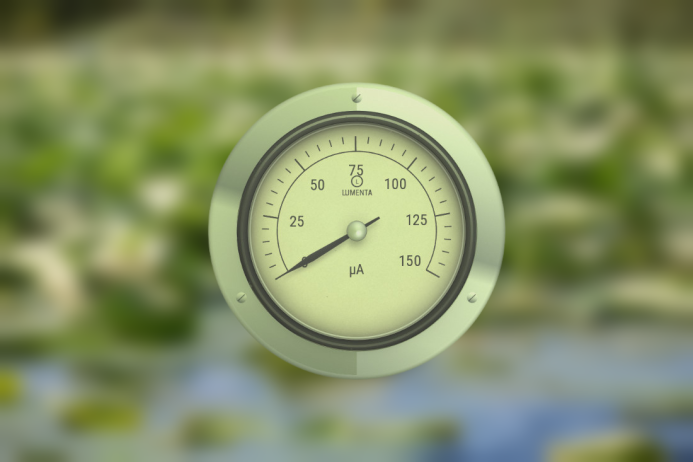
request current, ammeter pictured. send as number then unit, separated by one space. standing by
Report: 0 µA
